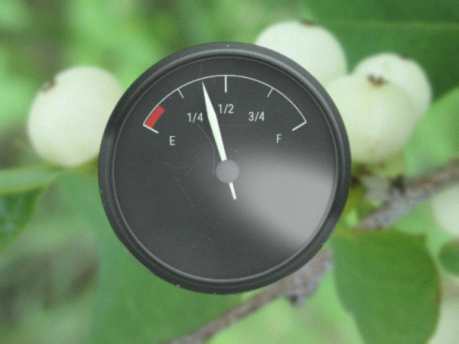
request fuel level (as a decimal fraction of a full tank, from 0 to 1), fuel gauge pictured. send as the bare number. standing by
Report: 0.375
